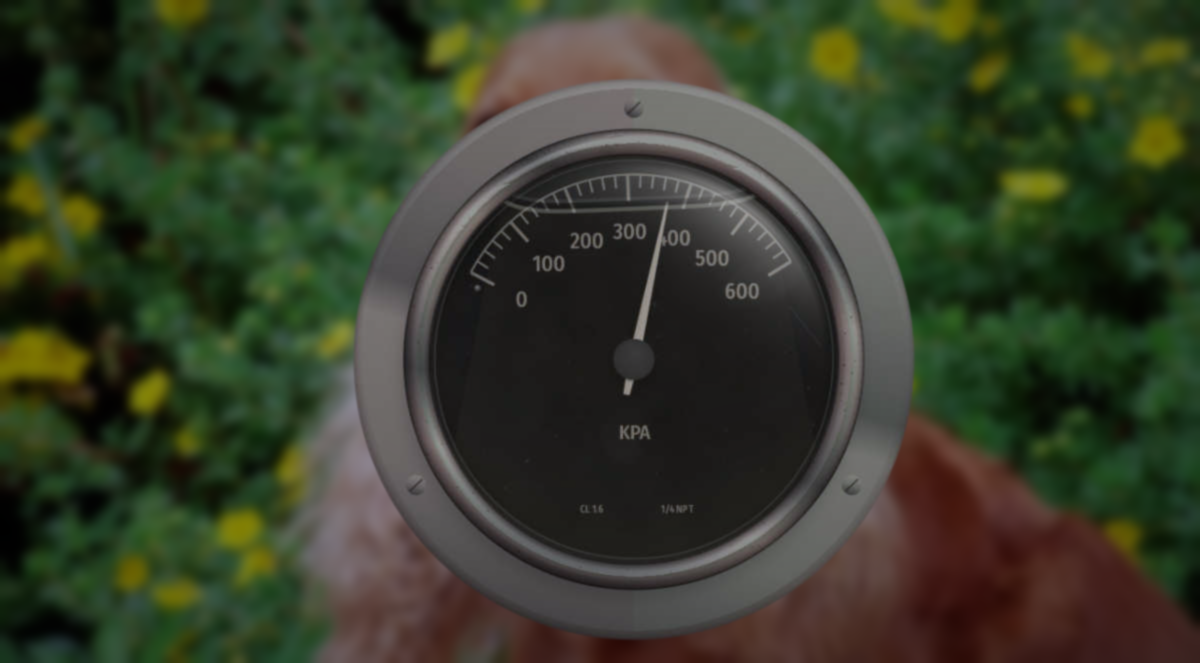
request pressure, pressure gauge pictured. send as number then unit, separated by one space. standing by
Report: 370 kPa
